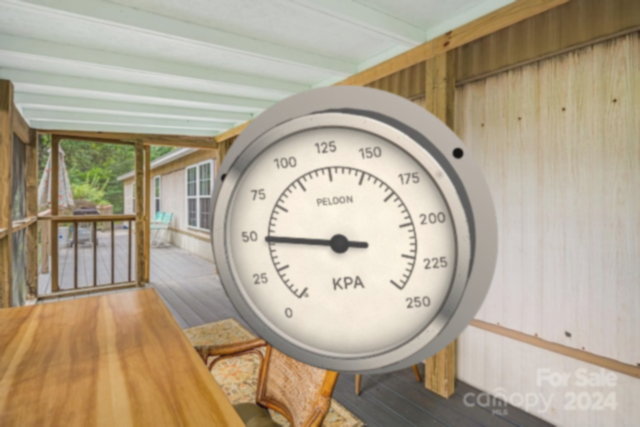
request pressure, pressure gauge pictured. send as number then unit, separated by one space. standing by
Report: 50 kPa
